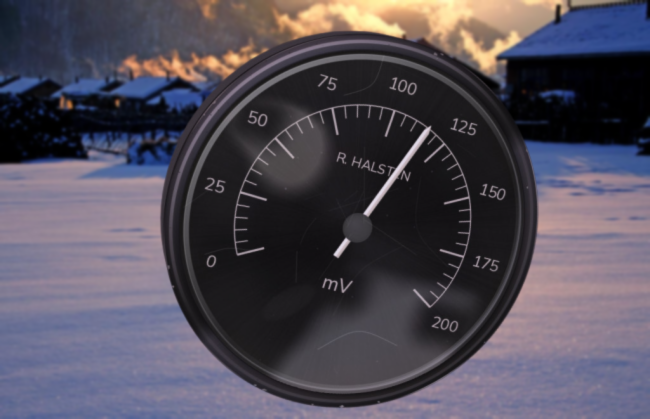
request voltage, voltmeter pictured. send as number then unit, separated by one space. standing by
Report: 115 mV
